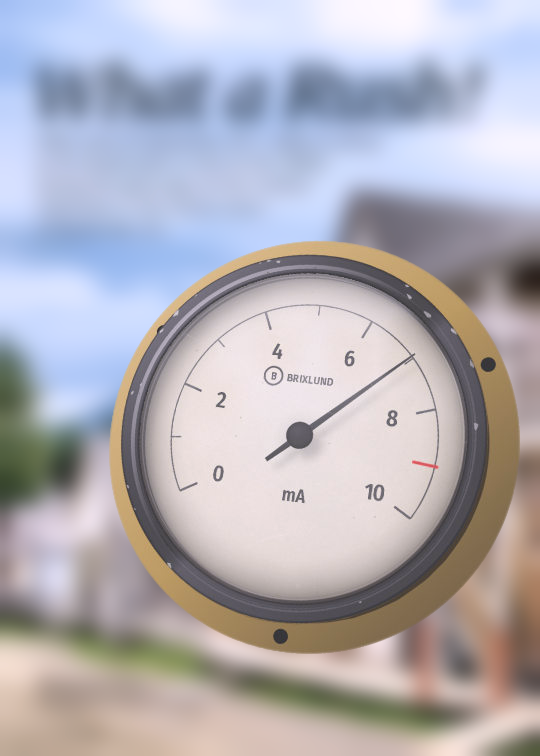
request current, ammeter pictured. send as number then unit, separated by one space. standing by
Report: 7 mA
